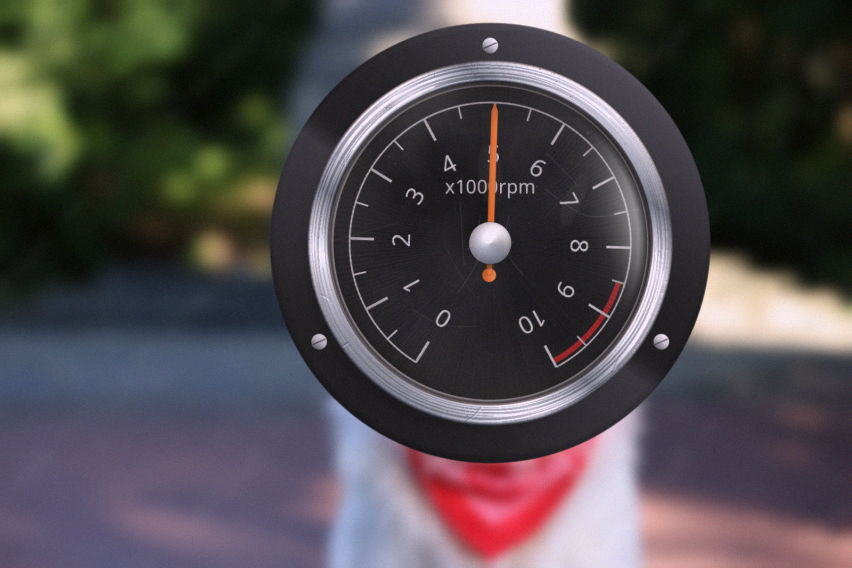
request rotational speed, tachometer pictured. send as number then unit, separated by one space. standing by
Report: 5000 rpm
